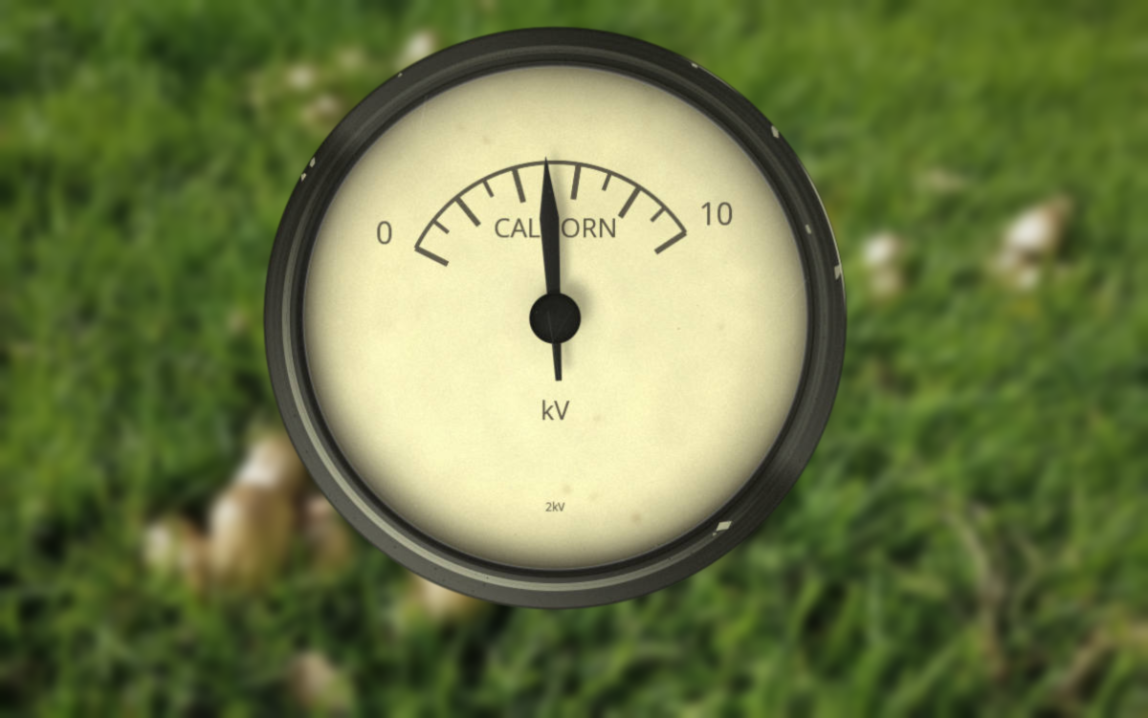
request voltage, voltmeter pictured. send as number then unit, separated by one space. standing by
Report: 5 kV
